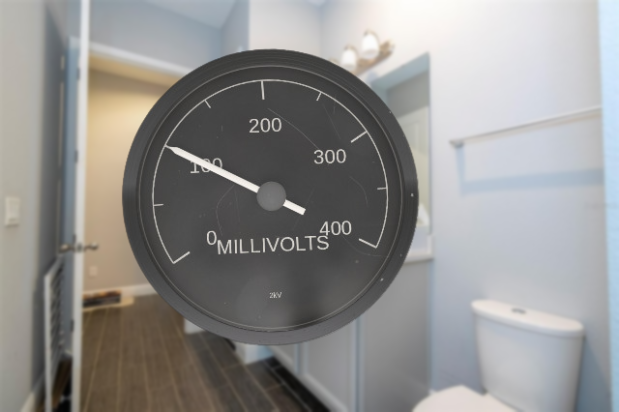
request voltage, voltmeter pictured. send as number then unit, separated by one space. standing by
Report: 100 mV
